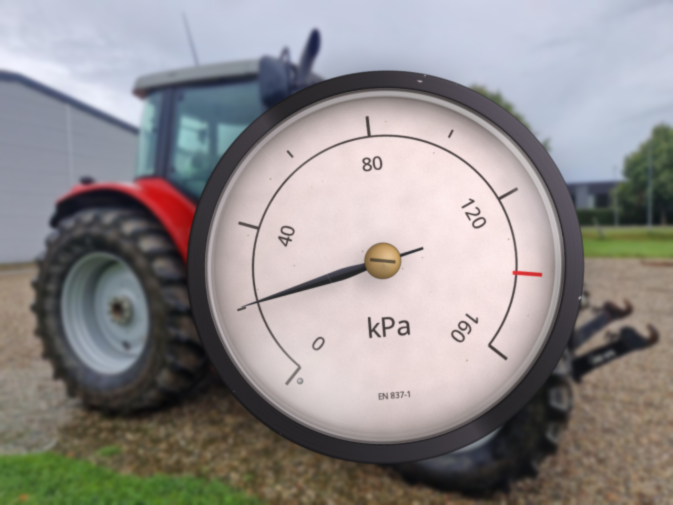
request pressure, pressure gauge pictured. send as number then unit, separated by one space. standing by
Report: 20 kPa
